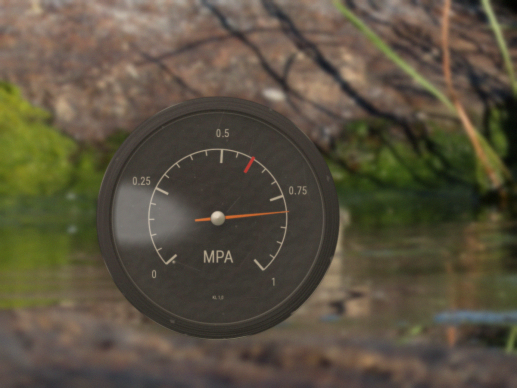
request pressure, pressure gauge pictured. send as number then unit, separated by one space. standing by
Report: 0.8 MPa
